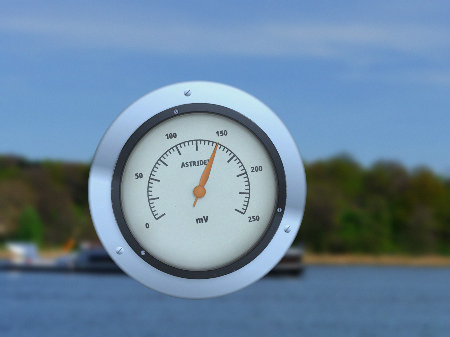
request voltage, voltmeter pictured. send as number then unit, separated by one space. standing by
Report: 150 mV
